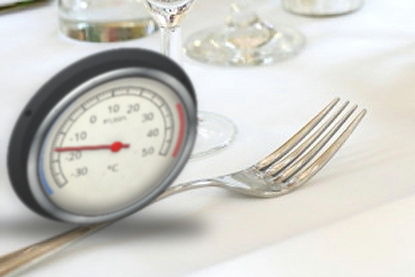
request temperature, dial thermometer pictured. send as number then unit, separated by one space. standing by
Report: -15 °C
